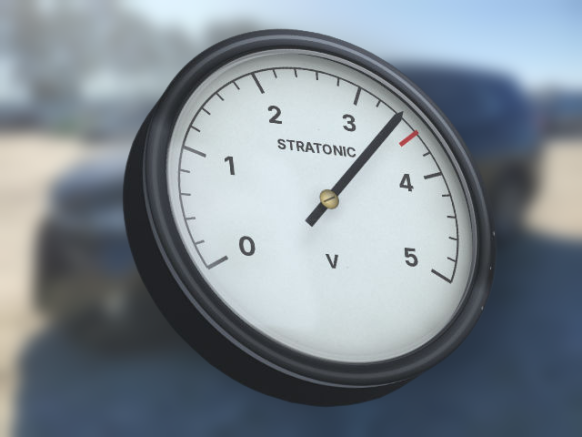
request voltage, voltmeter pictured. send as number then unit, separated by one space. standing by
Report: 3.4 V
